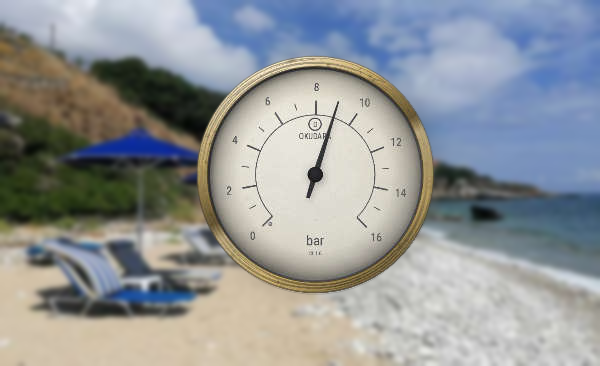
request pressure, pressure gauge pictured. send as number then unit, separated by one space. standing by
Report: 9 bar
